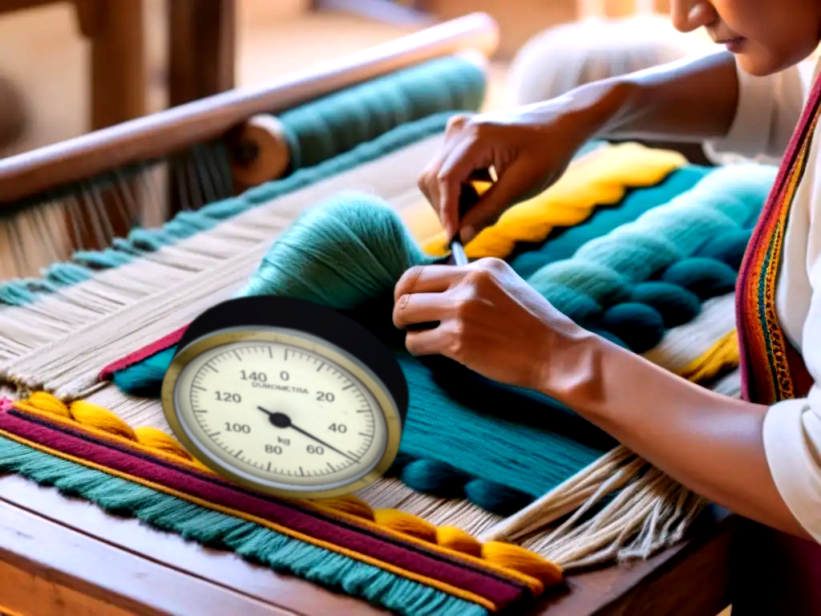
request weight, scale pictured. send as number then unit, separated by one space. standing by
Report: 50 kg
